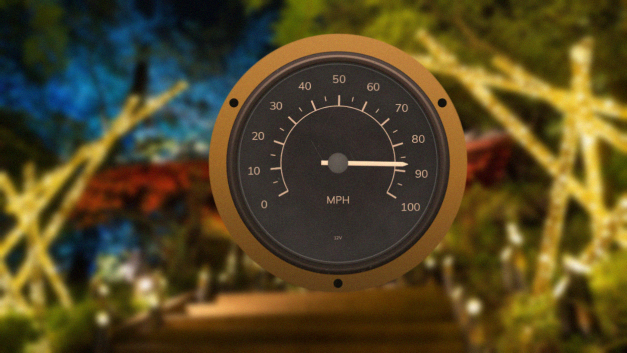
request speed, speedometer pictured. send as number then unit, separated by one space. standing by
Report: 87.5 mph
